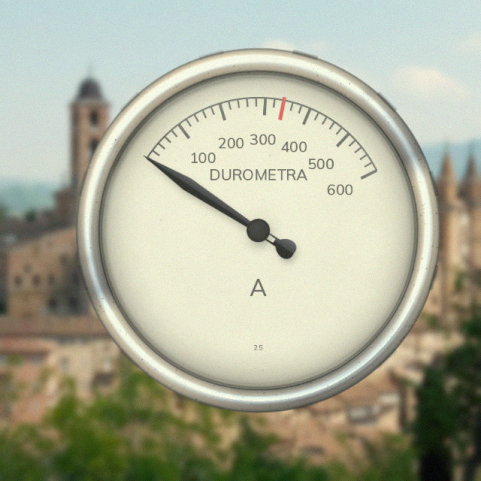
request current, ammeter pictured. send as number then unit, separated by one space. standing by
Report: 0 A
